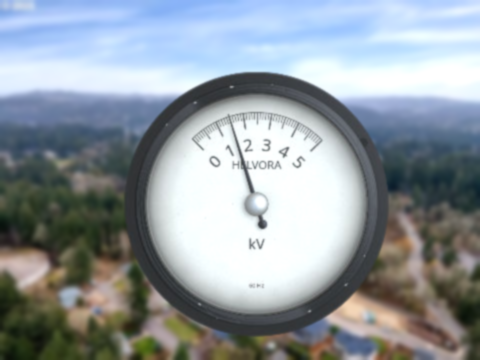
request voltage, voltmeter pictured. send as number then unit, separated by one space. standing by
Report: 1.5 kV
